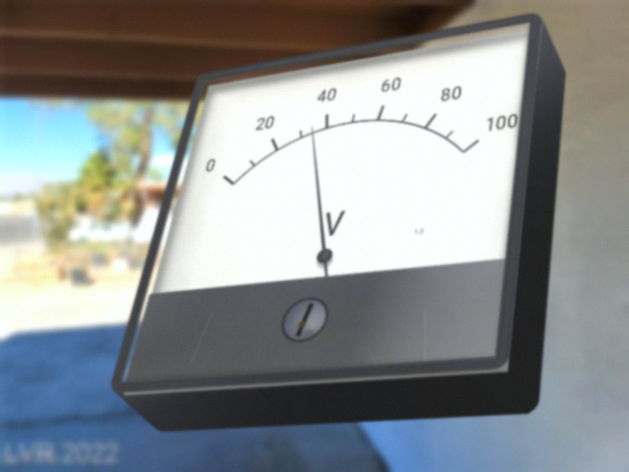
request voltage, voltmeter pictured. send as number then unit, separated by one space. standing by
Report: 35 V
